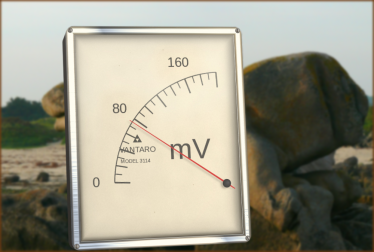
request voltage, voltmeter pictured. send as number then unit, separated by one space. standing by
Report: 75 mV
